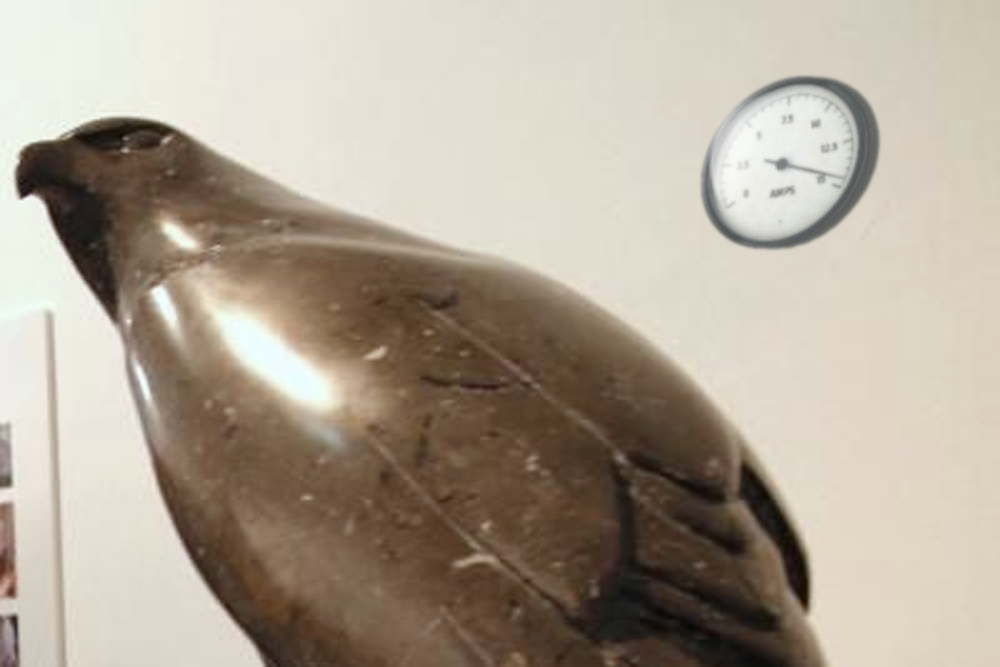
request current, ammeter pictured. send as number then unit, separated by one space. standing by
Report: 14.5 A
